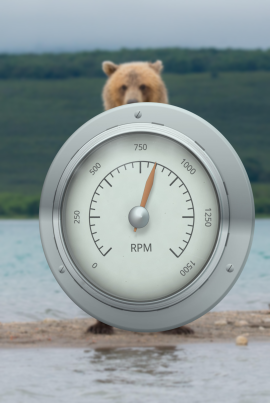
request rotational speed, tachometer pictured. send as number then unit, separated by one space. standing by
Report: 850 rpm
